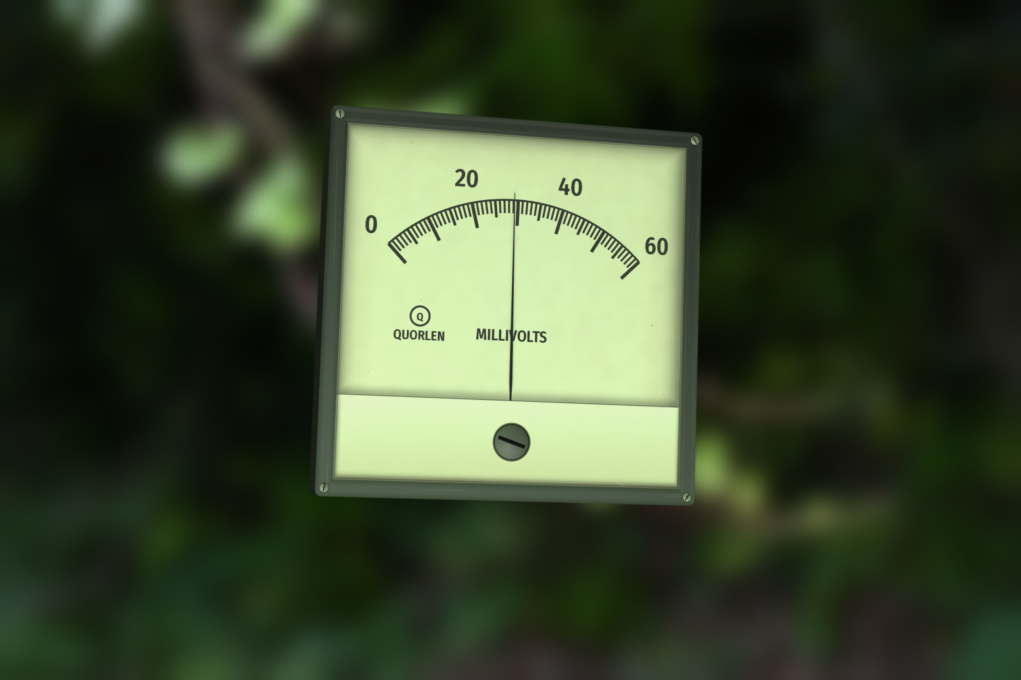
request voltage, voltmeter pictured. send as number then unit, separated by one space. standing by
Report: 29 mV
